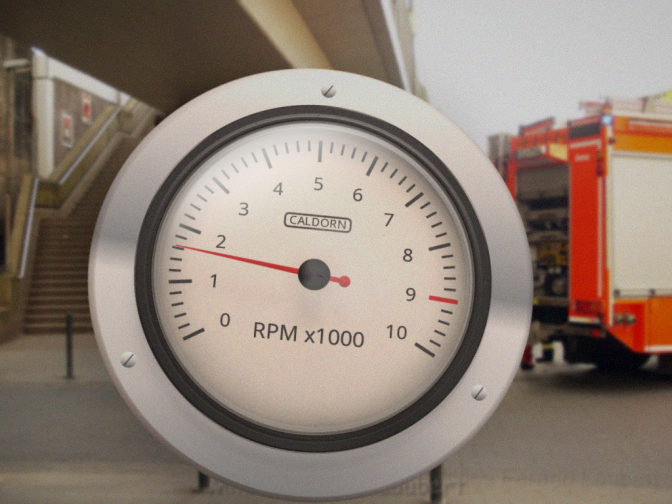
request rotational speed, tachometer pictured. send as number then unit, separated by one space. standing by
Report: 1600 rpm
